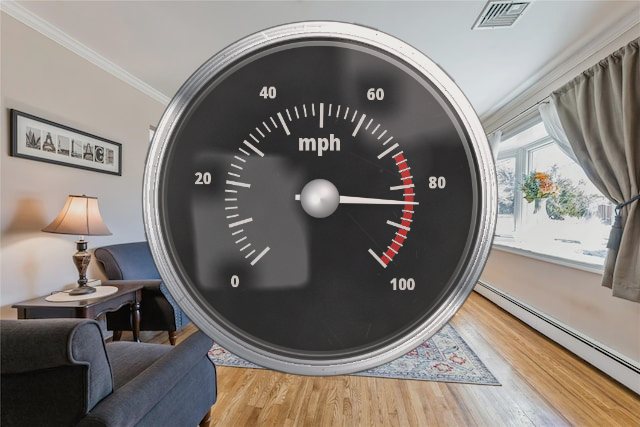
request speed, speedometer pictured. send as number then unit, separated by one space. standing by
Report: 84 mph
